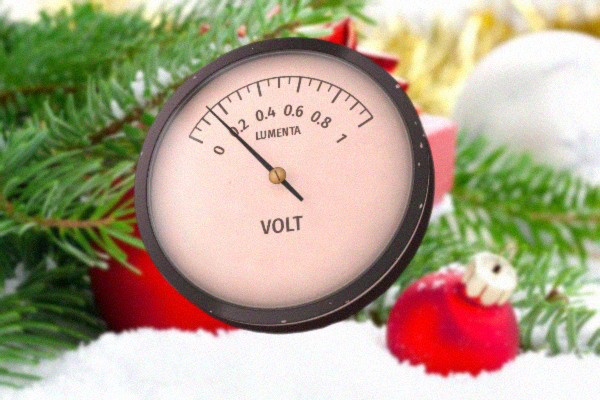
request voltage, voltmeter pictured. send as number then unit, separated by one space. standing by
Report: 0.15 V
